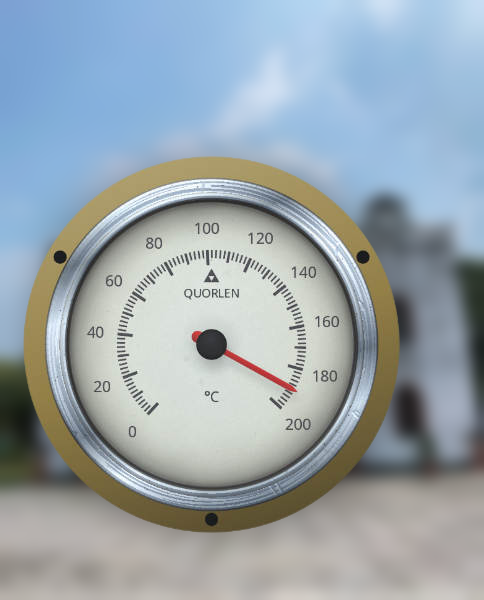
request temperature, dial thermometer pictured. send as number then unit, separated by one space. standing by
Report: 190 °C
